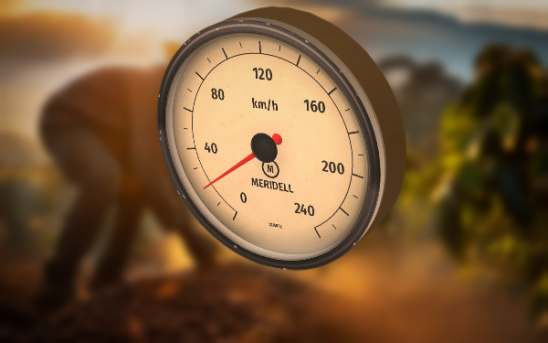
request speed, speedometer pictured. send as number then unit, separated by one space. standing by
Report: 20 km/h
